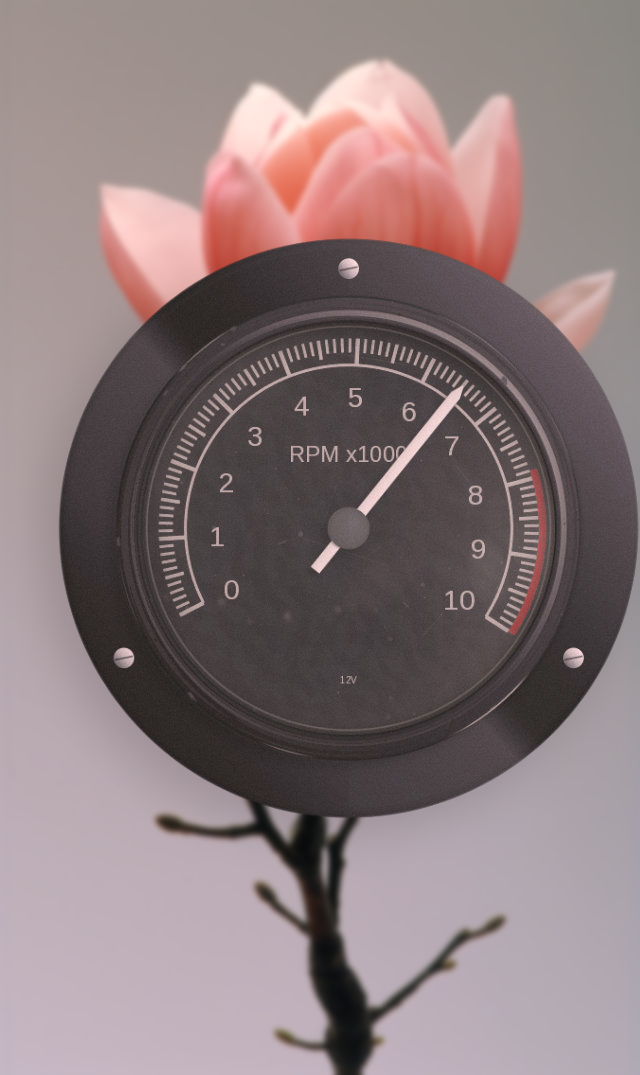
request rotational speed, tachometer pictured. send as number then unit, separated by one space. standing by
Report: 6500 rpm
